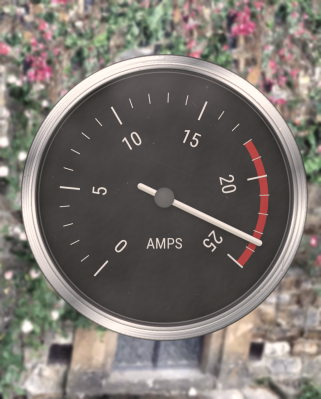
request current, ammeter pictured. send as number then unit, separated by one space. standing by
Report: 23.5 A
